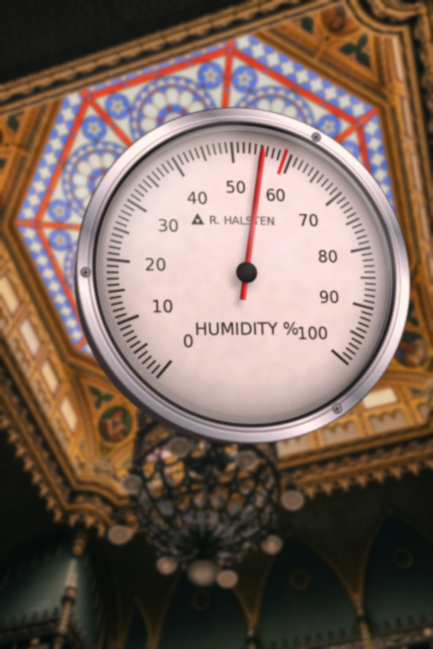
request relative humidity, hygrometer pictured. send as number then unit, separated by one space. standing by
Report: 55 %
